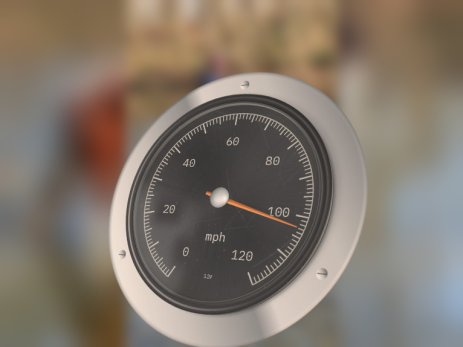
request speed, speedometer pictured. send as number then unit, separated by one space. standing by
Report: 103 mph
